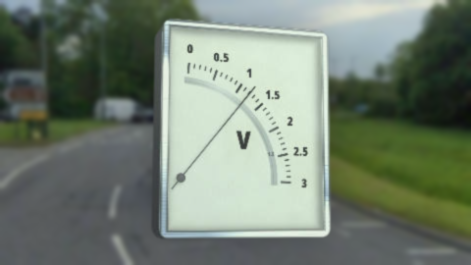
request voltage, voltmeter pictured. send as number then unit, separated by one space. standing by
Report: 1.2 V
